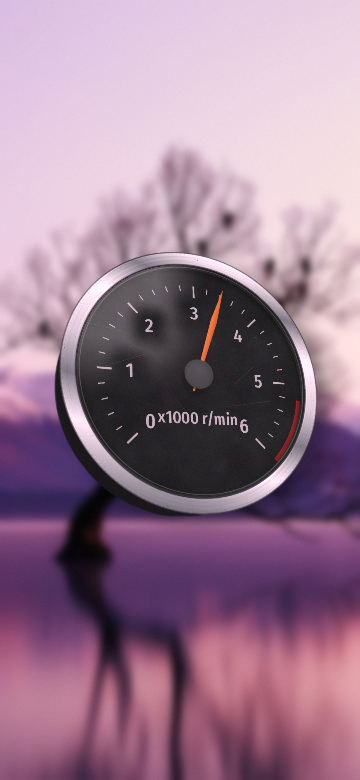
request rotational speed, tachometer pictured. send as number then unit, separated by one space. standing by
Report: 3400 rpm
